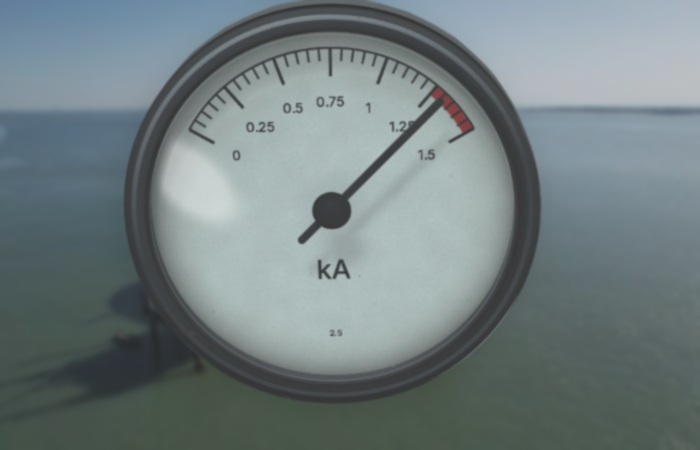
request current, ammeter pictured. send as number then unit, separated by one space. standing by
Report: 1.3 kA
